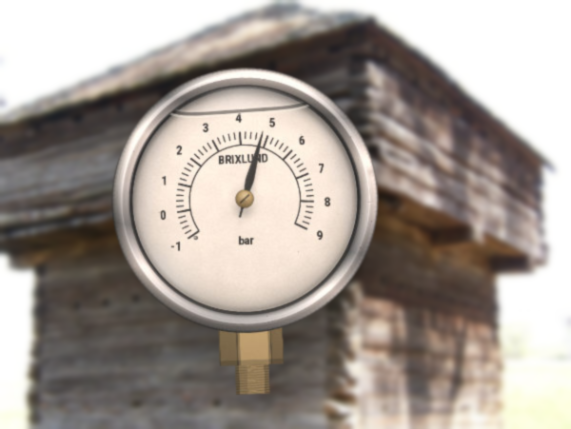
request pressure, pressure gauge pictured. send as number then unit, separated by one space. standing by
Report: 4.8 bar
